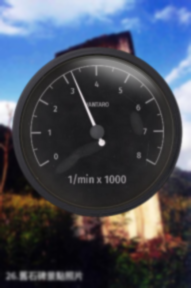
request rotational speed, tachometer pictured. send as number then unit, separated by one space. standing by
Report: 3250 rpm
